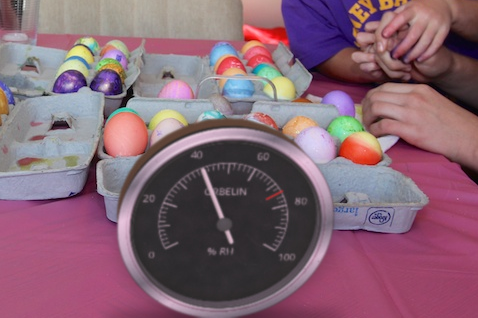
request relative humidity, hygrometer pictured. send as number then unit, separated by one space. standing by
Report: 40 %
